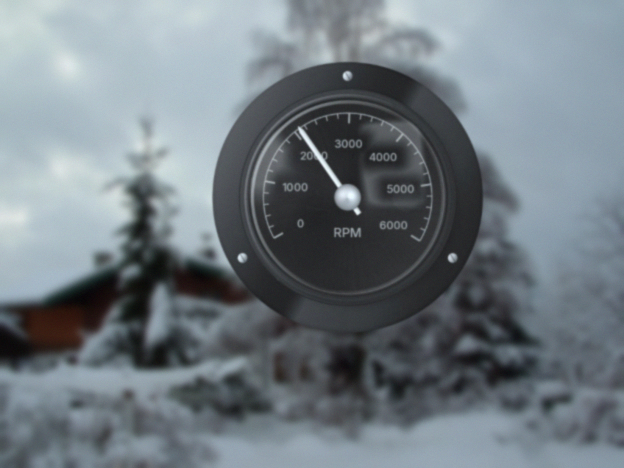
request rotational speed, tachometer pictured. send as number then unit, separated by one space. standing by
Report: 2100 rpm
